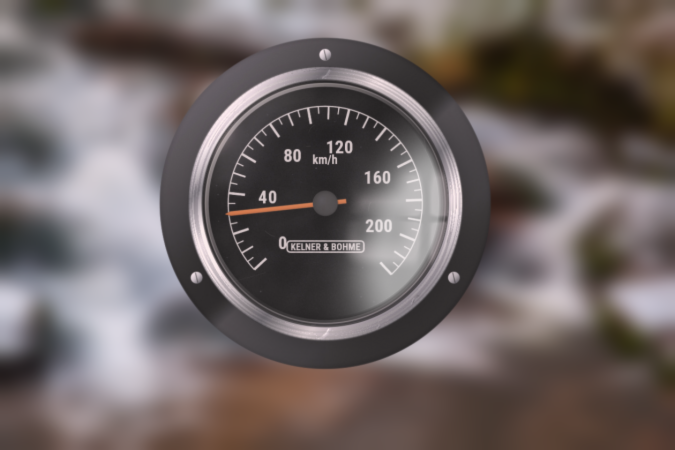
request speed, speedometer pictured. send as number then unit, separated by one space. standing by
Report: 30 km/h
